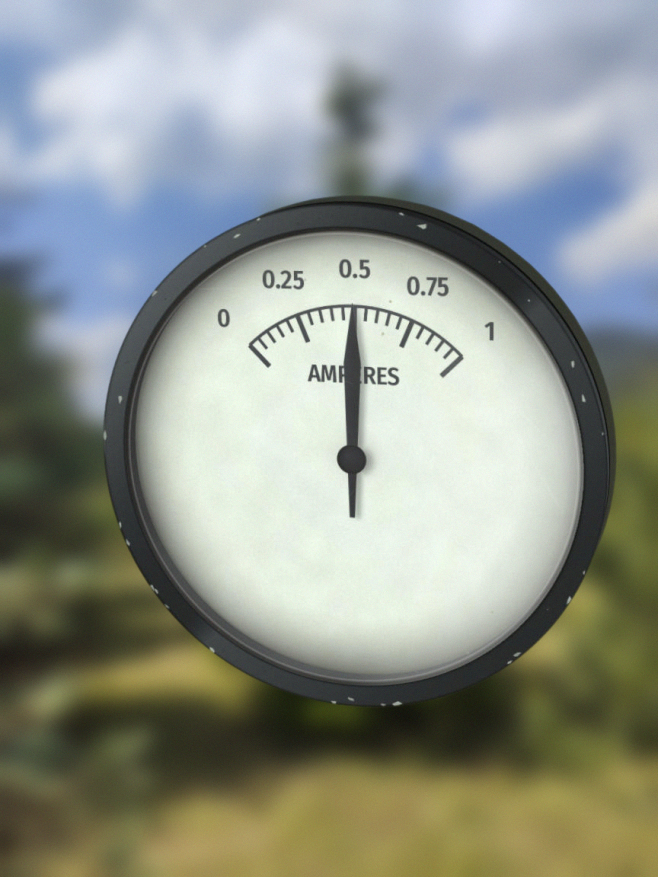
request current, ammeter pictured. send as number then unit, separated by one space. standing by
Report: 0.5 A
